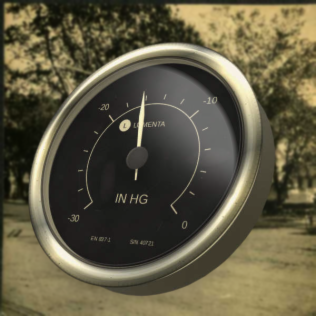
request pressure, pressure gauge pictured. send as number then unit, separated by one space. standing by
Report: -16 inHg
